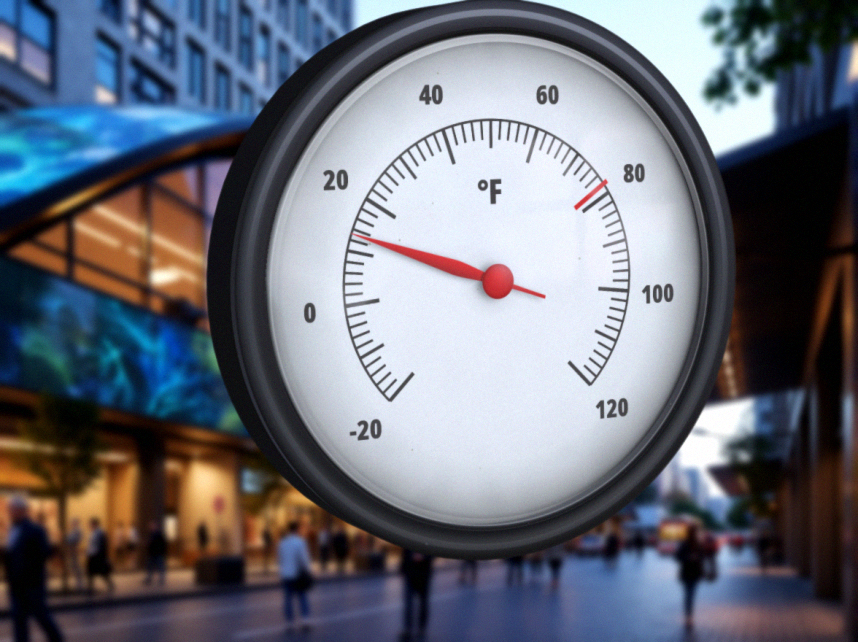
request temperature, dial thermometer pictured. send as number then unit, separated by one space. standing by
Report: 13 °F
